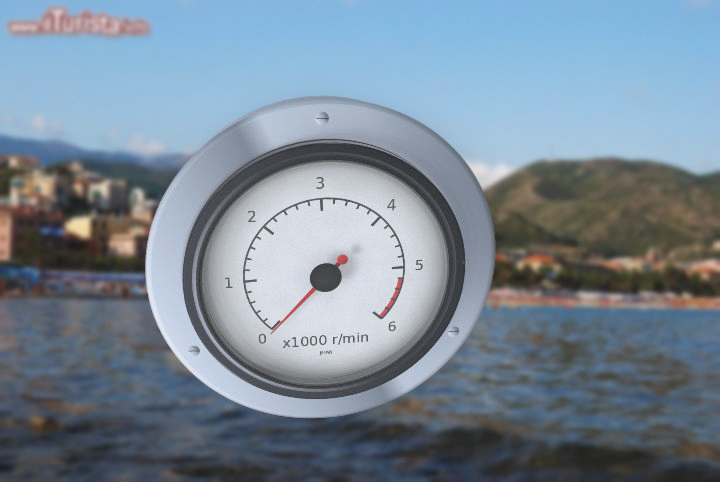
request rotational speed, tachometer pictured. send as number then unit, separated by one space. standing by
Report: 0 rpm
